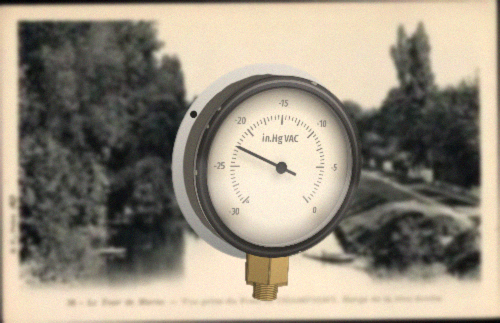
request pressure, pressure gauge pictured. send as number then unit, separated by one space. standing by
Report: -22.5 inHg
